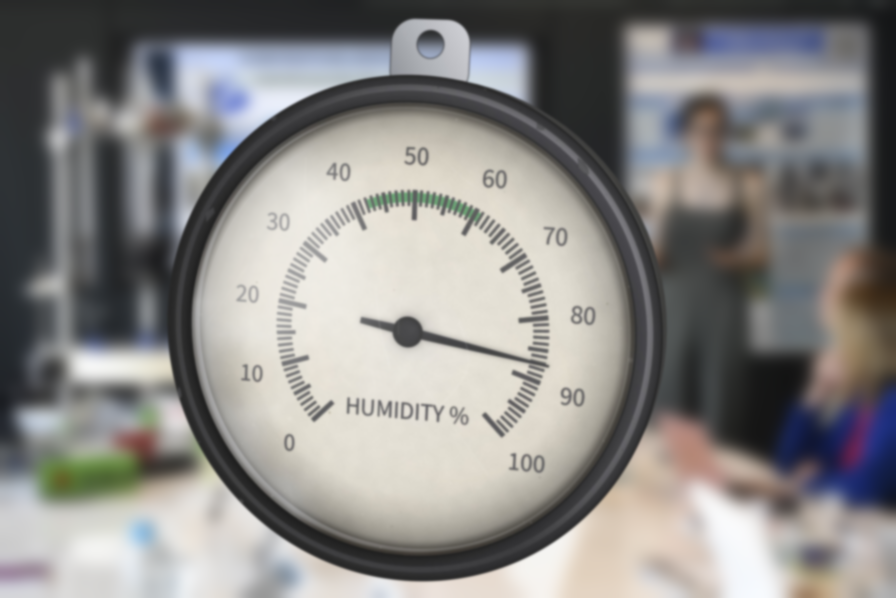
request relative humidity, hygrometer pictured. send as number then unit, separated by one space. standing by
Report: 87 %
